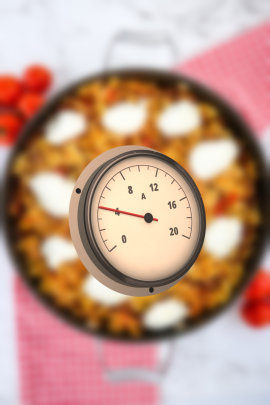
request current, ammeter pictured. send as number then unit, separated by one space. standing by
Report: 4 A
